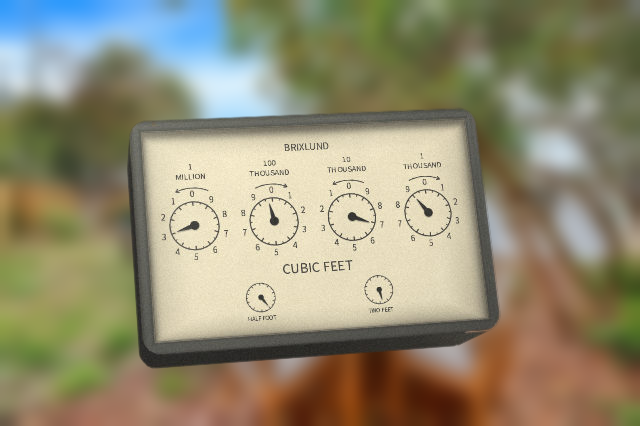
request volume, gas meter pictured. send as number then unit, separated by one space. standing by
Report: 296900 ft³
